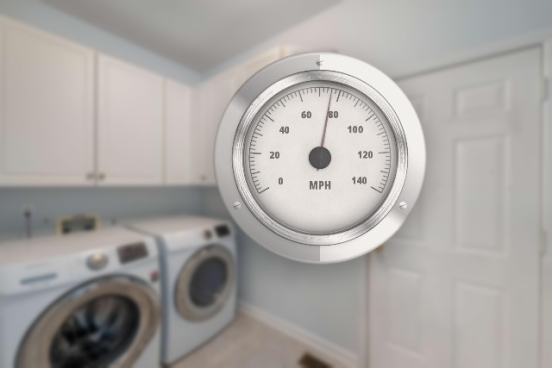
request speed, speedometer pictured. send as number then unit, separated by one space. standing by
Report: 76 mph
